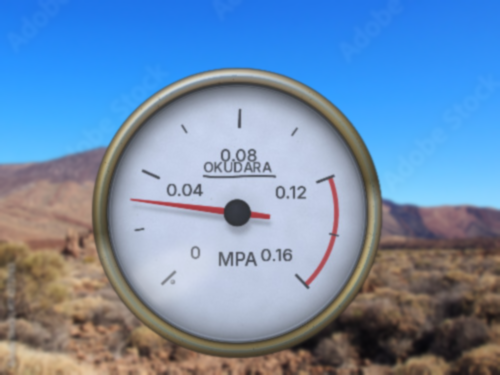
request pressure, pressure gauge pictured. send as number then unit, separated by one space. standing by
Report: 0.03 MPa
